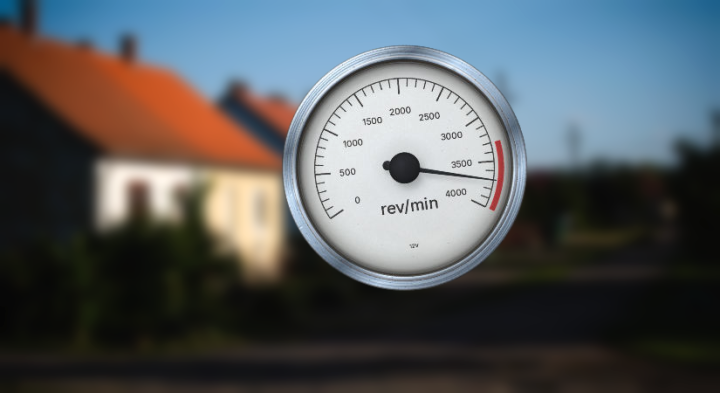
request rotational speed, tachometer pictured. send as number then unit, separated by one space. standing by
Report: 3700 rpm
